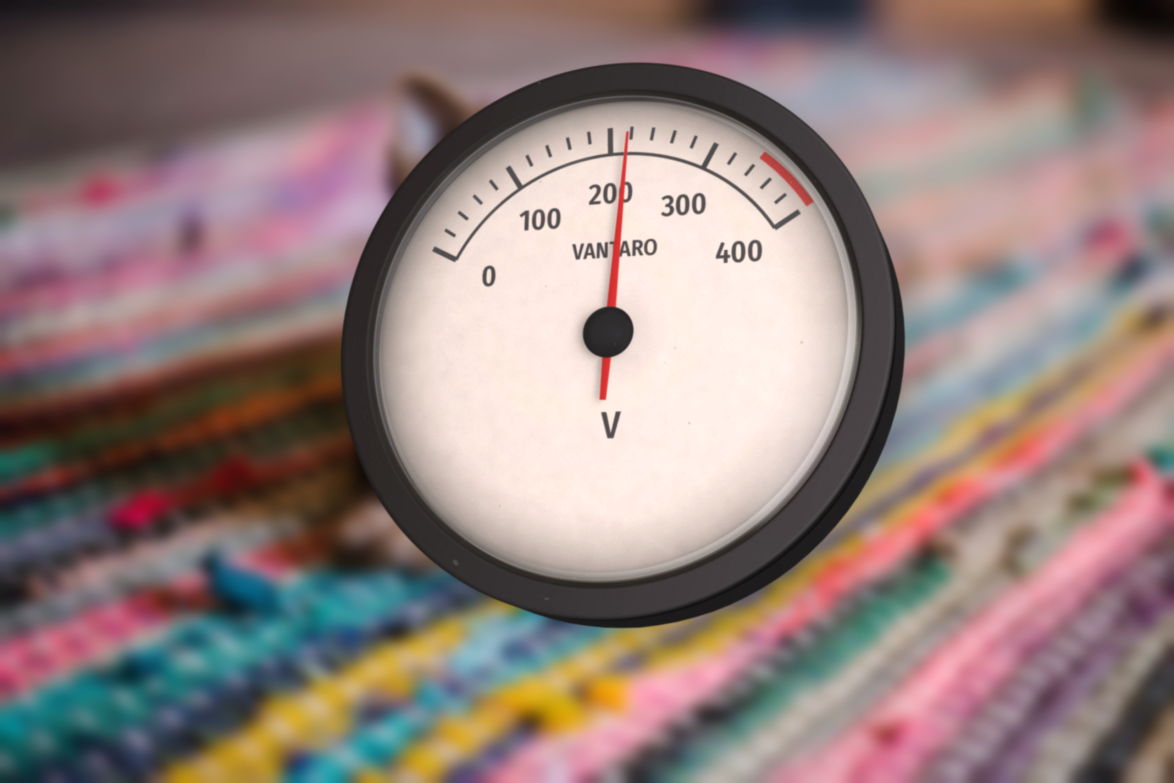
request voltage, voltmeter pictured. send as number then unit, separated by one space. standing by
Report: 220 V
